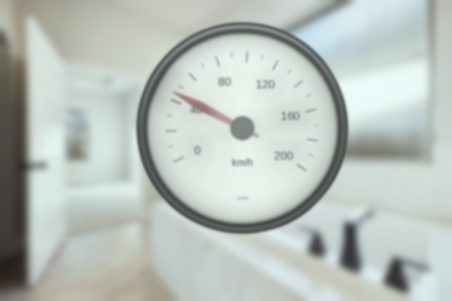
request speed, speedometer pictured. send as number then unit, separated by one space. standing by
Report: 45 km/h
